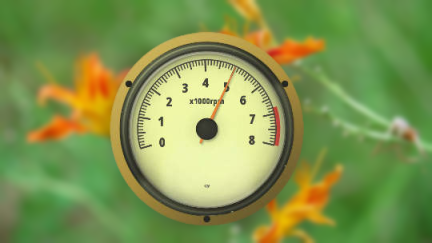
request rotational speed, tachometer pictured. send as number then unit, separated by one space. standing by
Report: 5000 rpm
